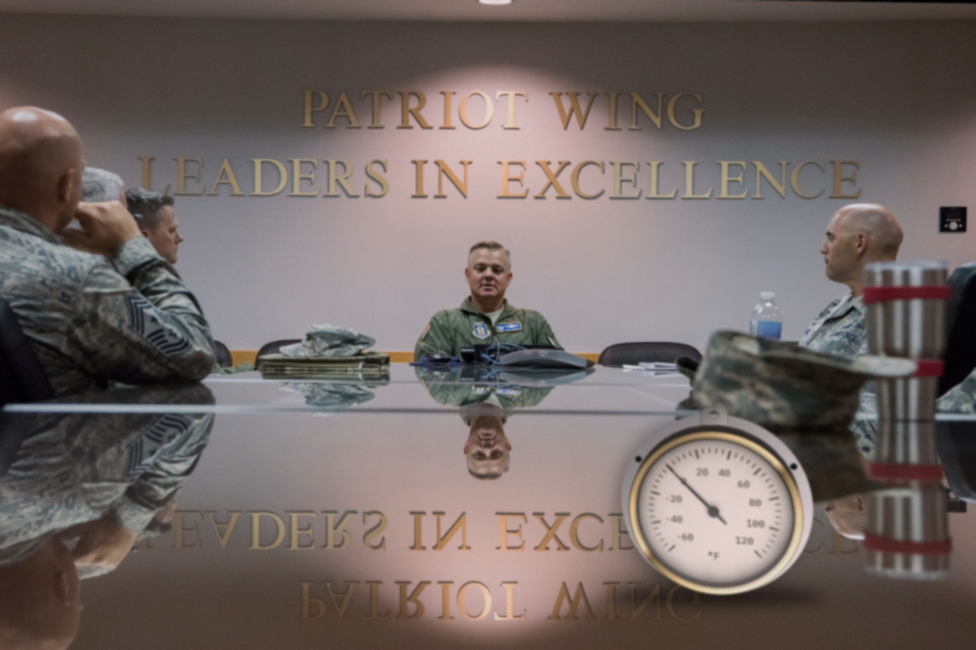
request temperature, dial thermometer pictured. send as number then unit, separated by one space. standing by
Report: 0 °F
